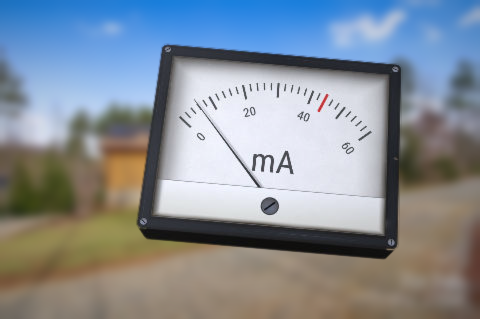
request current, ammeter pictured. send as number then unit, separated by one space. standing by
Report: 6 mA
